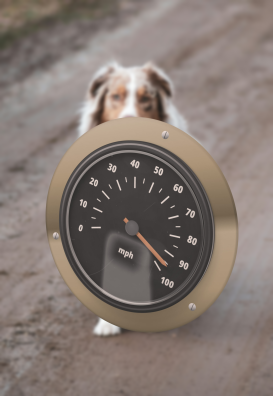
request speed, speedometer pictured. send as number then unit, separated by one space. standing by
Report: 95 mph
